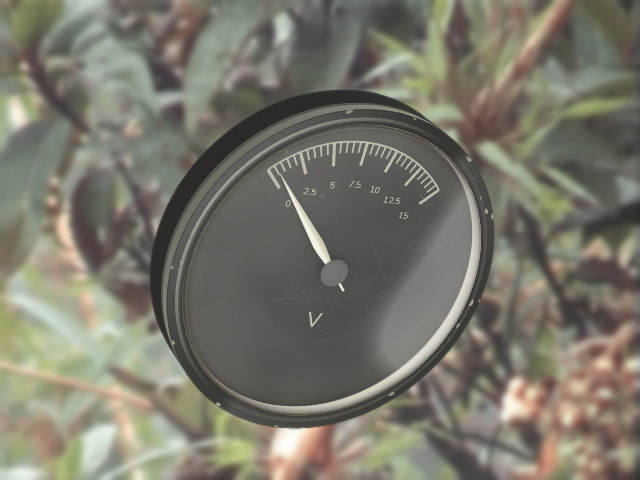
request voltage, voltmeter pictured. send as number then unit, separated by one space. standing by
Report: 0.5 V
